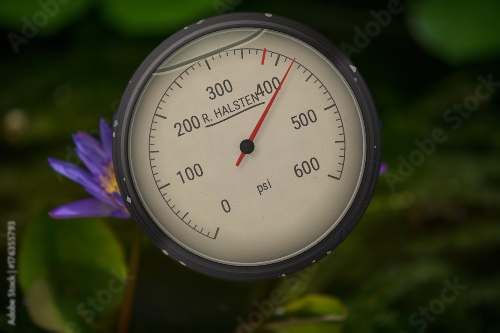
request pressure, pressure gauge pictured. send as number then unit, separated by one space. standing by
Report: 420 psi
